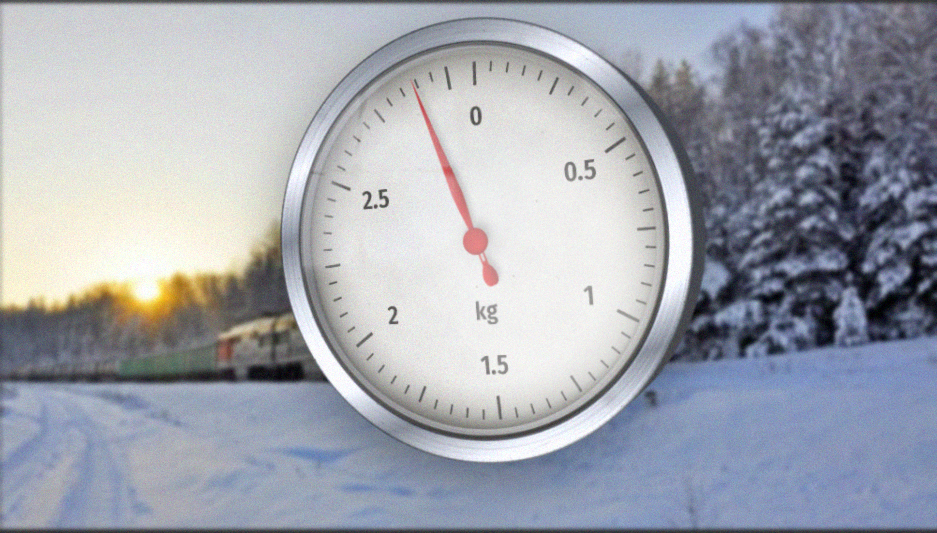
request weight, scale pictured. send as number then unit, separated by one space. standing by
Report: 2.9 kg
